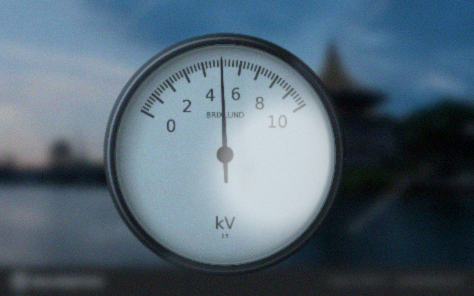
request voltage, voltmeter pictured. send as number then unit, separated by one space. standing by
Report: 5 kV
